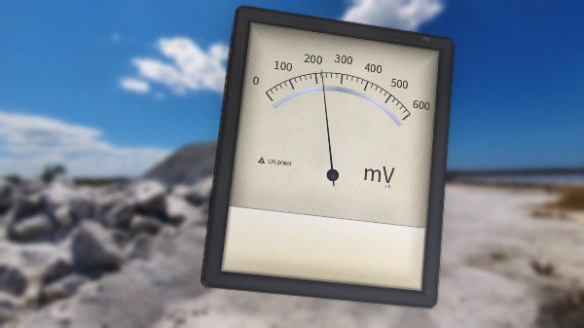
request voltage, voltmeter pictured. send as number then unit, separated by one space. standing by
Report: 220 mV
